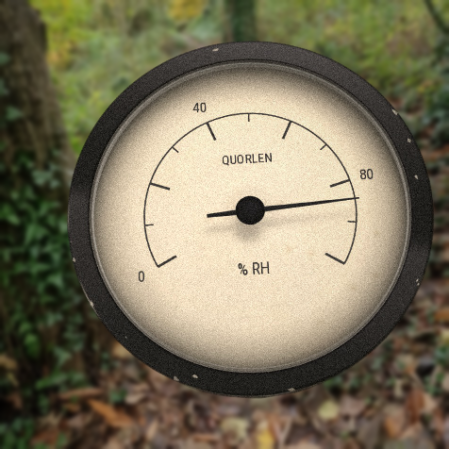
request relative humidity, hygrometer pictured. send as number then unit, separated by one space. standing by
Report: 85 %
